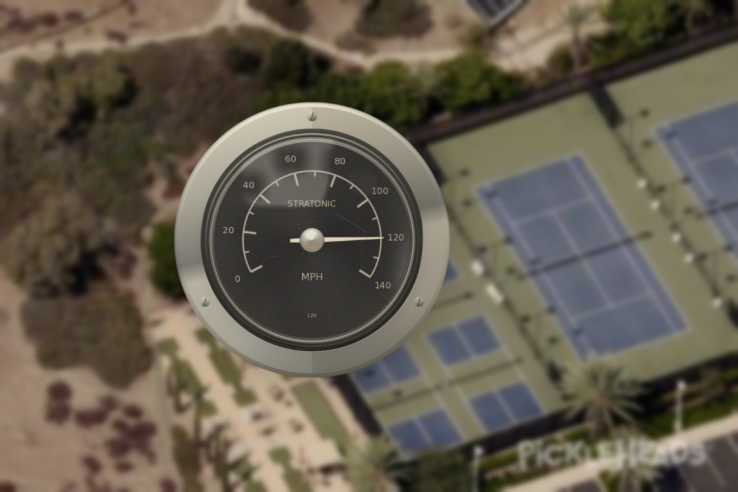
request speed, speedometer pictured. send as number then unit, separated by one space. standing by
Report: 120 mph
